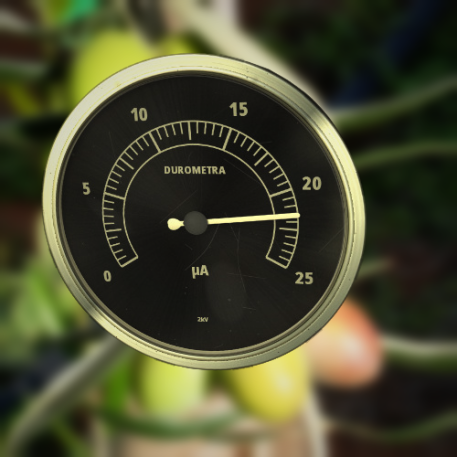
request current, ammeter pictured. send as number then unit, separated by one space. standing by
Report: 21.5 µA
